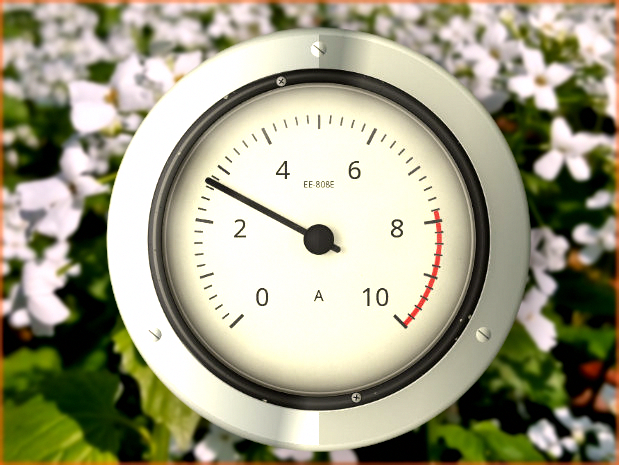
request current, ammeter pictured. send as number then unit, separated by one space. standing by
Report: 2.7 A
